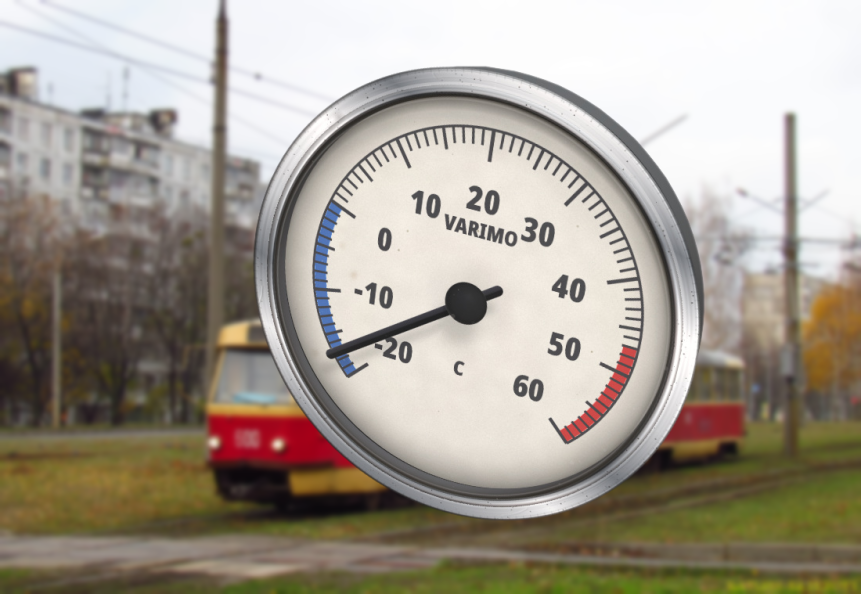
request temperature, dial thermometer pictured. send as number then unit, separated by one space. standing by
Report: -17 °C
